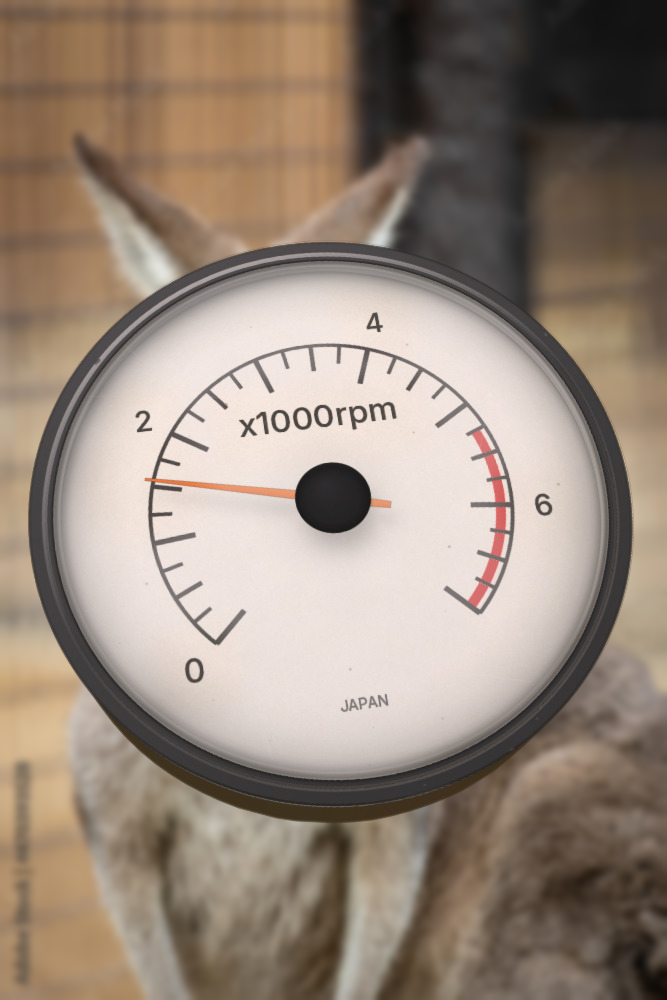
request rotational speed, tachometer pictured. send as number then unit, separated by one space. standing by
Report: 1500 rpm
